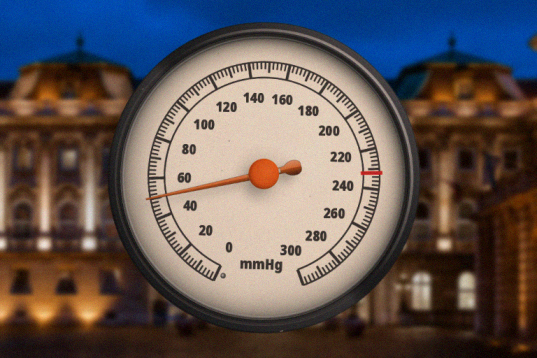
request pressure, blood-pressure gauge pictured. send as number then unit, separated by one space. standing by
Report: 50 mmHg
